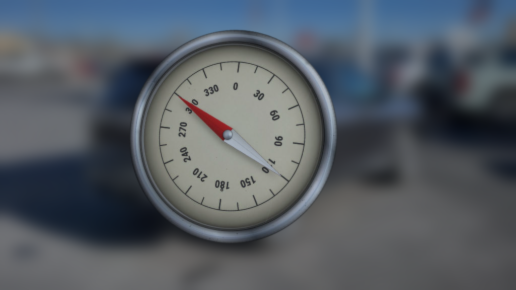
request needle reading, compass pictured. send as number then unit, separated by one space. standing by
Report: 300 °
